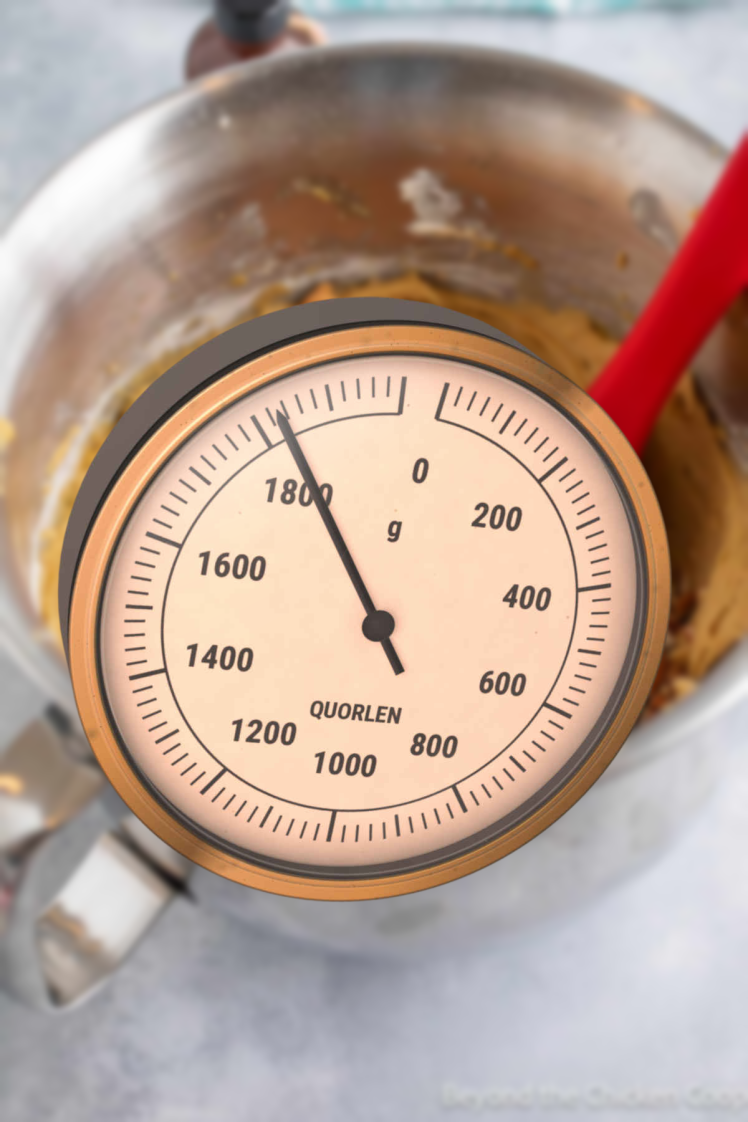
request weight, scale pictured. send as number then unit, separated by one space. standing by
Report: 1830 g
